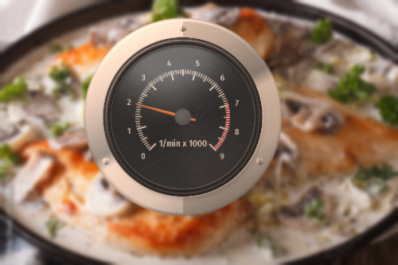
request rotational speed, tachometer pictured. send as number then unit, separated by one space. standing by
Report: 2000 rpm
